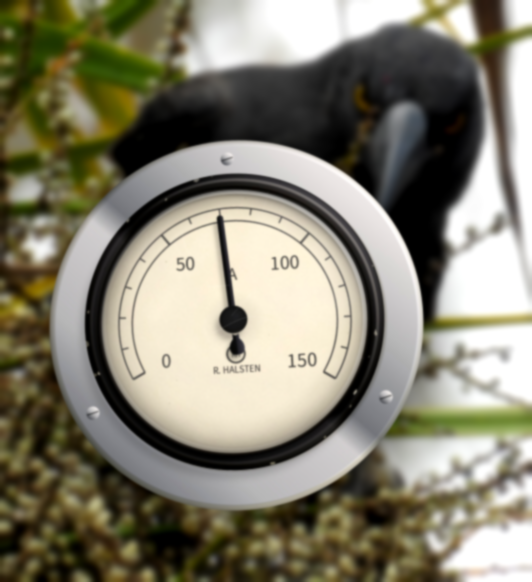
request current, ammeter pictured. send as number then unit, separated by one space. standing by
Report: 70 A
